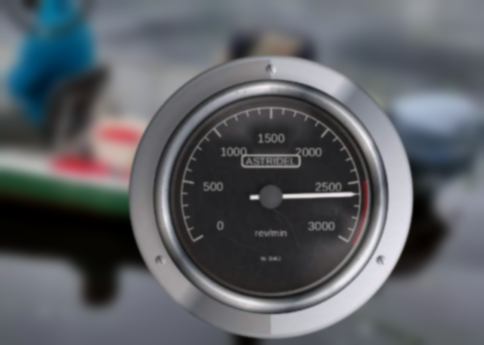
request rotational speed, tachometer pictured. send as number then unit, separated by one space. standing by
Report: 2600 rpm
